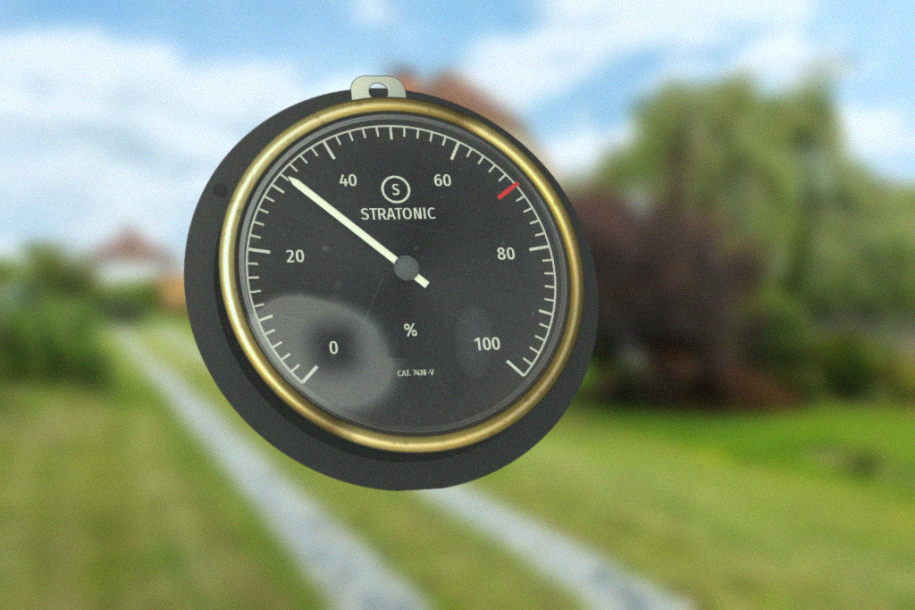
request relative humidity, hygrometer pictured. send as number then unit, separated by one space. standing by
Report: 32 %
